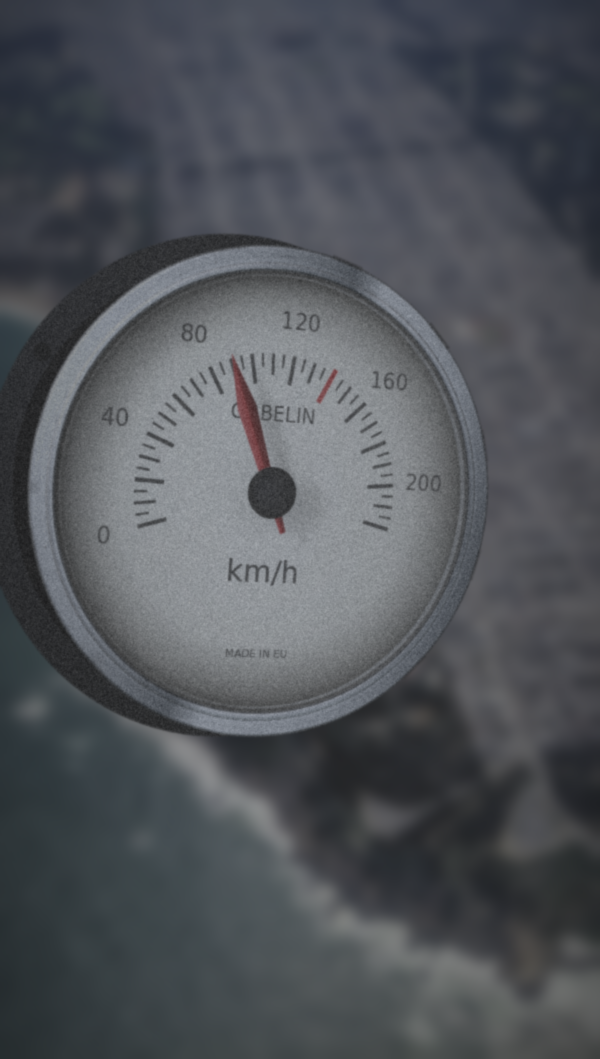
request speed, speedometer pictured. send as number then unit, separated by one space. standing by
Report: 90 km/h
